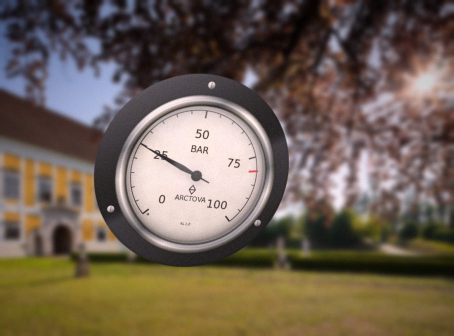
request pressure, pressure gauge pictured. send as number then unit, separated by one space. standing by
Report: 25 bar
